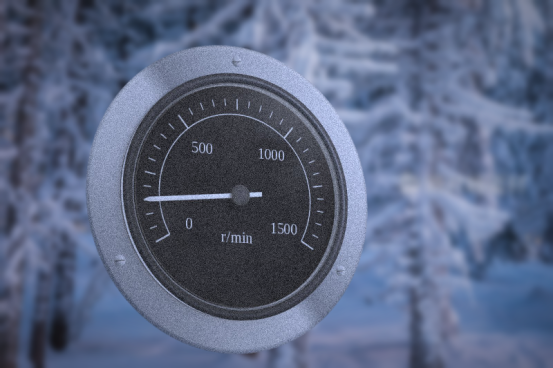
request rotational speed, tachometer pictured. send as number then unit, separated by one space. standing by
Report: 150 rpm
